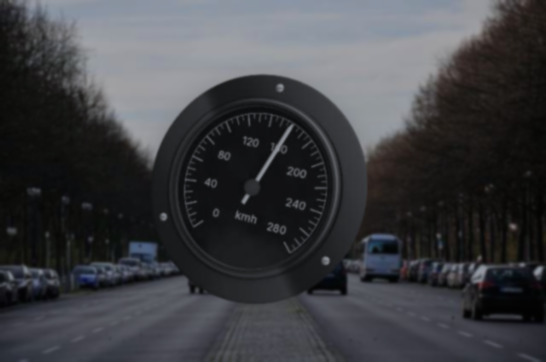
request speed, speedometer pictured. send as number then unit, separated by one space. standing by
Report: 160 km/h
